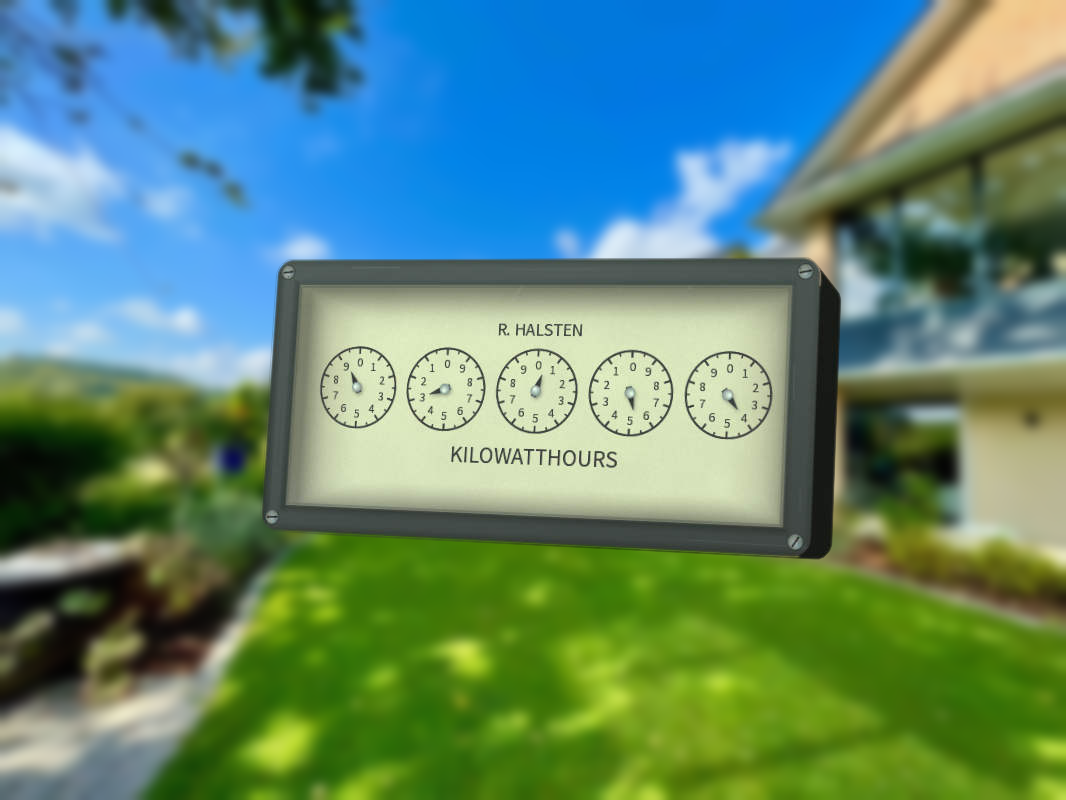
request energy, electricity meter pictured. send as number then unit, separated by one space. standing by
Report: 93054 kWh
